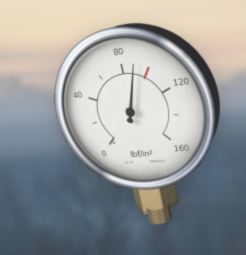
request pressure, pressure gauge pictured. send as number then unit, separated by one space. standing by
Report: 90 psi
